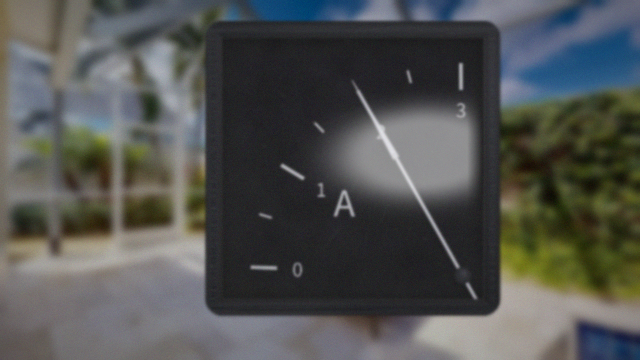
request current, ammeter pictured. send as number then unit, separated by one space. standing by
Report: 2 A
